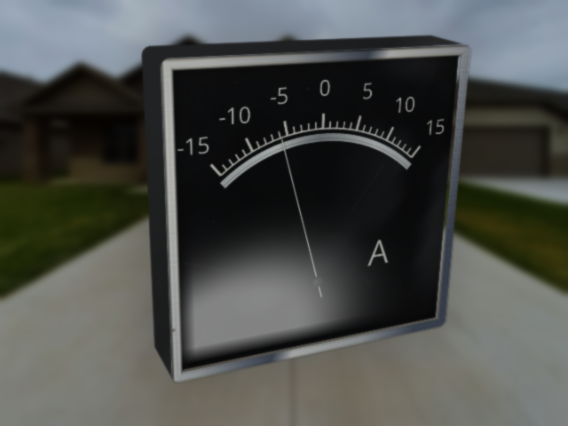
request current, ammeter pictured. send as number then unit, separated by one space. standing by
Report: -6 A
